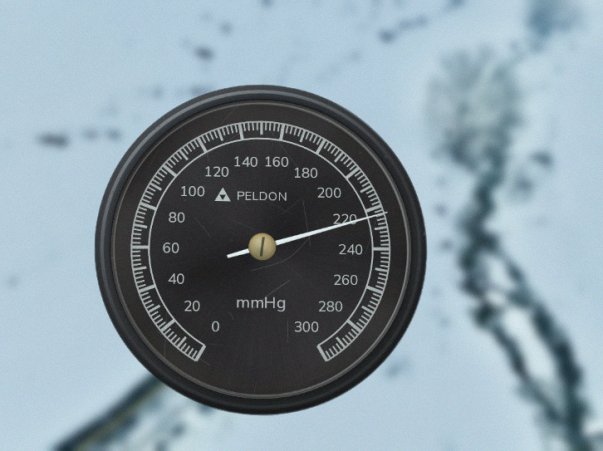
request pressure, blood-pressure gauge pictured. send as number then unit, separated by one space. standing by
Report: 224 mmHg
